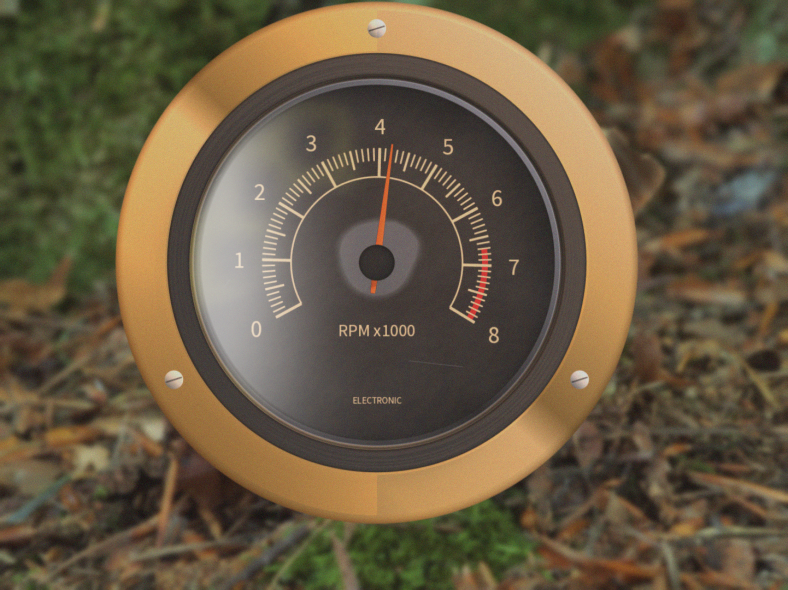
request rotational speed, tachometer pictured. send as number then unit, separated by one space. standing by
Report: 4200 rpm
